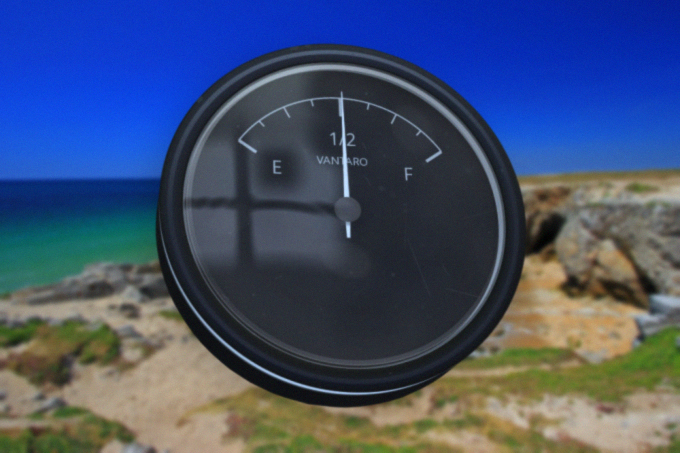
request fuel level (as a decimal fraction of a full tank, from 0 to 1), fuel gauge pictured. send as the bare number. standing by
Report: 0.5
